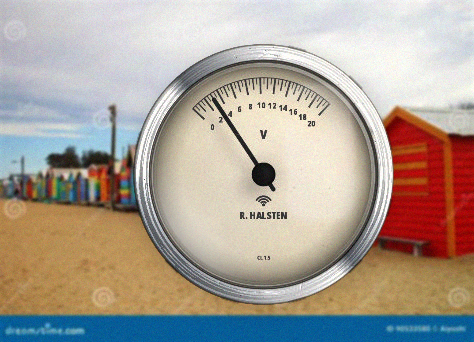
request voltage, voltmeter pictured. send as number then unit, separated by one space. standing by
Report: 3 V
